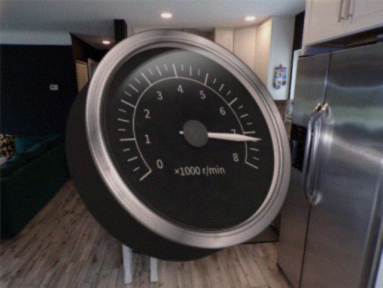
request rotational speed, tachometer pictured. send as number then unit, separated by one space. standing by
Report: 7250 rpm
